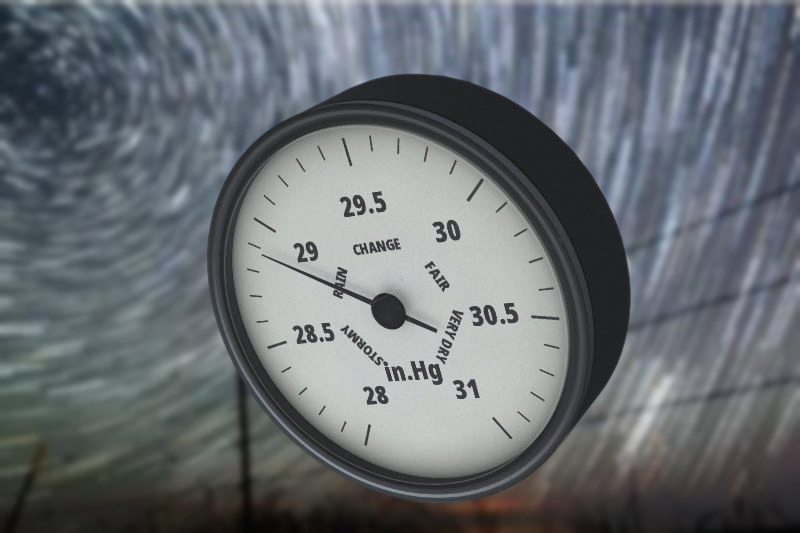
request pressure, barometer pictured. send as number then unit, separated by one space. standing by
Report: 28.9 inHg
